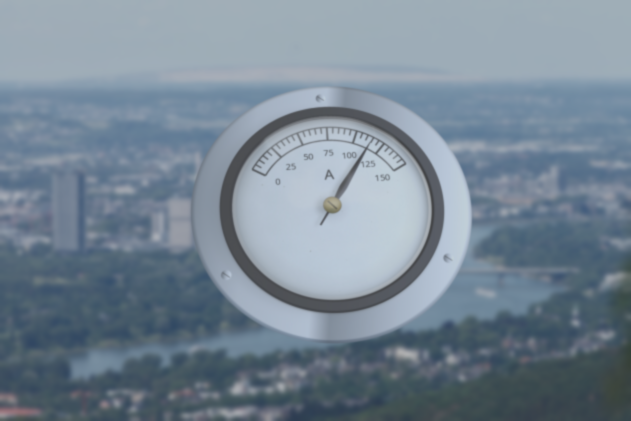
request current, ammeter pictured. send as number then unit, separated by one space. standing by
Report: 115 A
